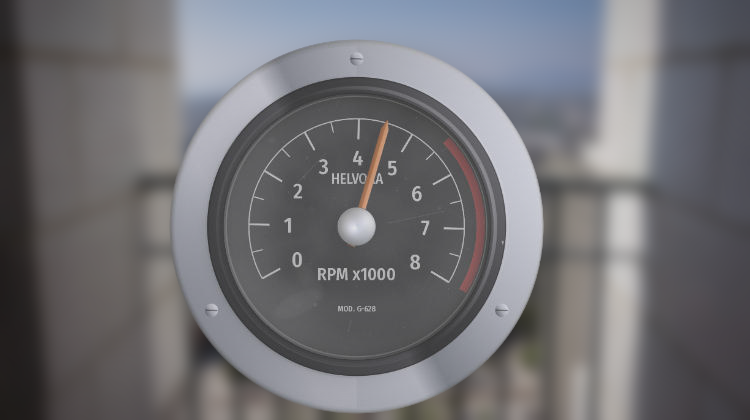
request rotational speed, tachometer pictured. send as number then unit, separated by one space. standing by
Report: 4500 rpm
